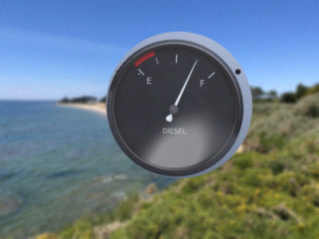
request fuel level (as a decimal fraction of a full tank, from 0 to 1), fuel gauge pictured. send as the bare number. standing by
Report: 0.75
